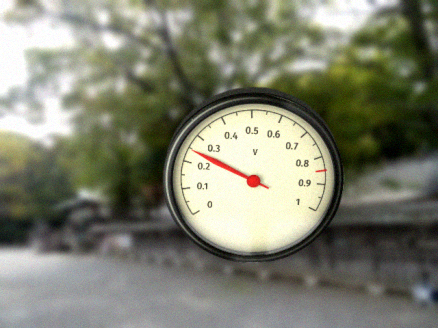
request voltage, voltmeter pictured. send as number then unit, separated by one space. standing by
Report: 0.25 V
